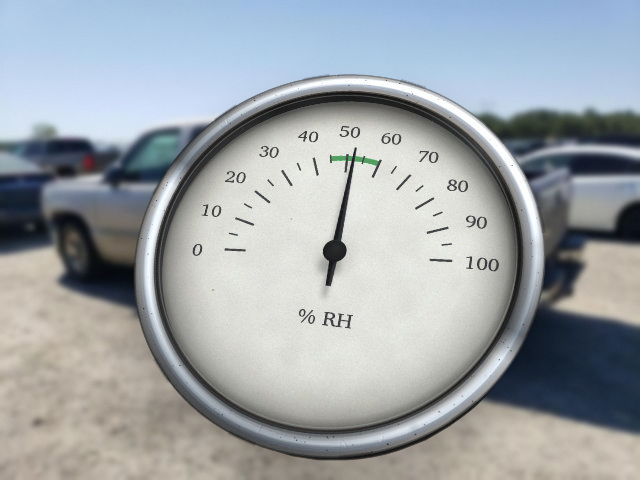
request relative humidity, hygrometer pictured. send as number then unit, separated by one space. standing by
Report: 52.5 %
